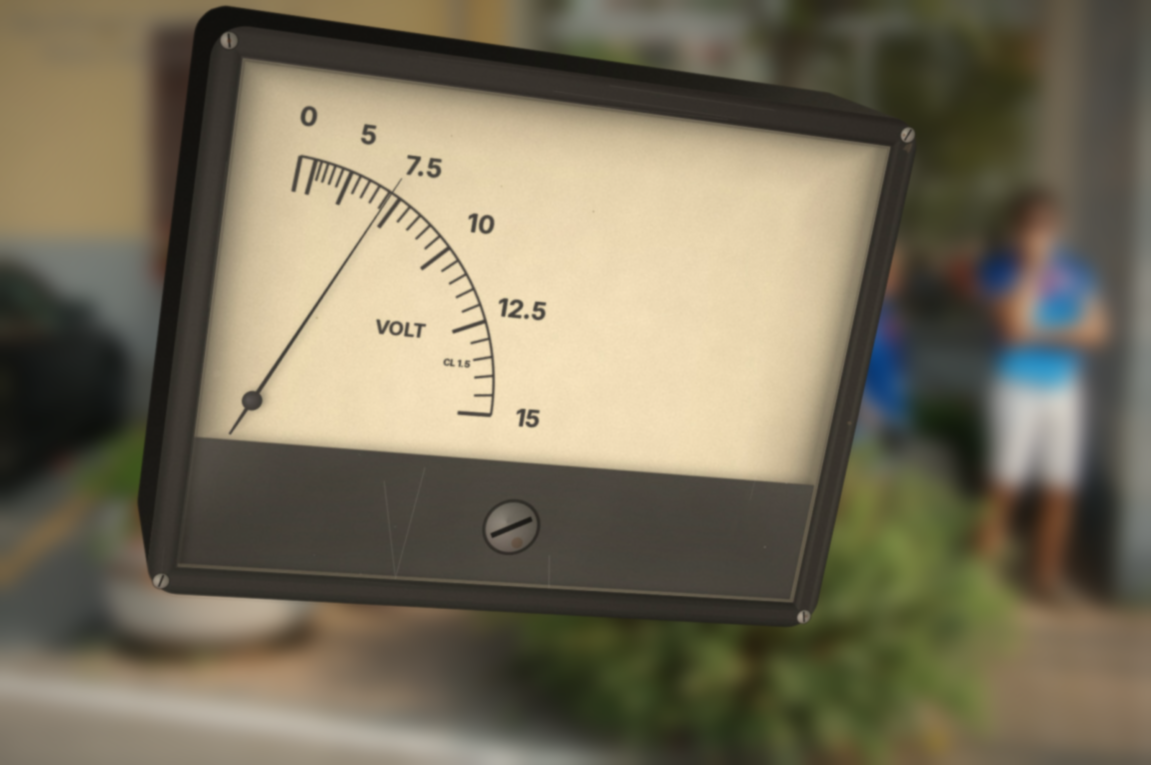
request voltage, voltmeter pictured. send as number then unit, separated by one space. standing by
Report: 7 V
